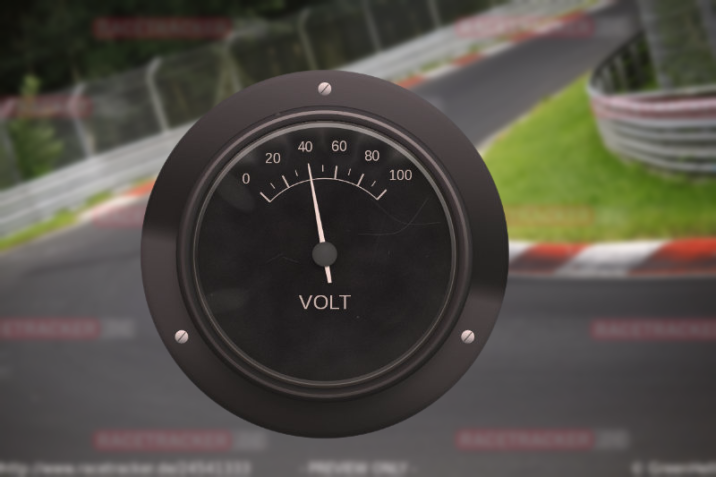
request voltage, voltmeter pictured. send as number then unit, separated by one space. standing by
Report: 40 V
